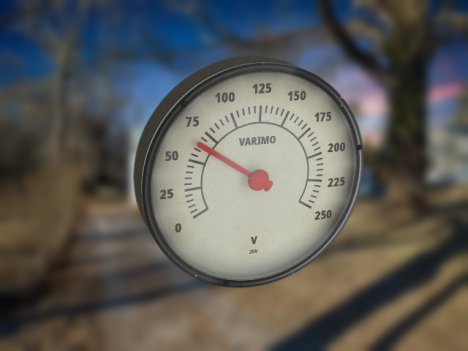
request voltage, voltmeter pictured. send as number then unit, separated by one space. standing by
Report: 65 V
